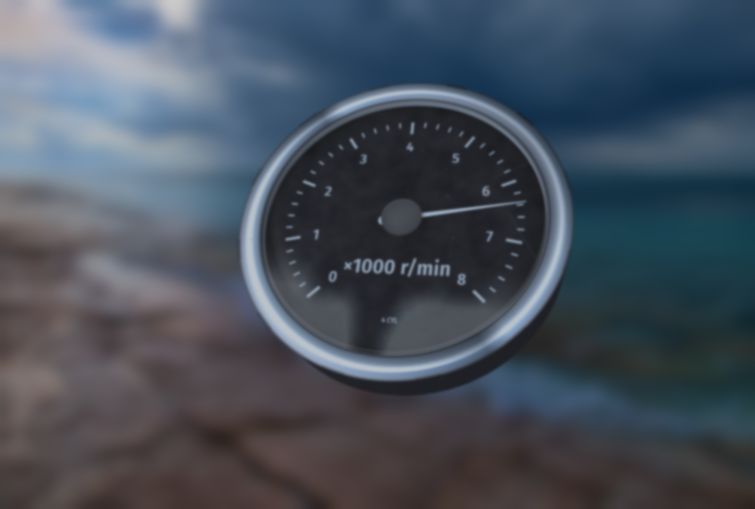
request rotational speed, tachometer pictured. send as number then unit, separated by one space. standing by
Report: 6400 rpm
